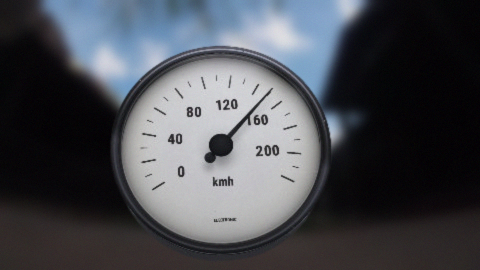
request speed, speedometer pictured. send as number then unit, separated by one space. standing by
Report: 150 km/h
